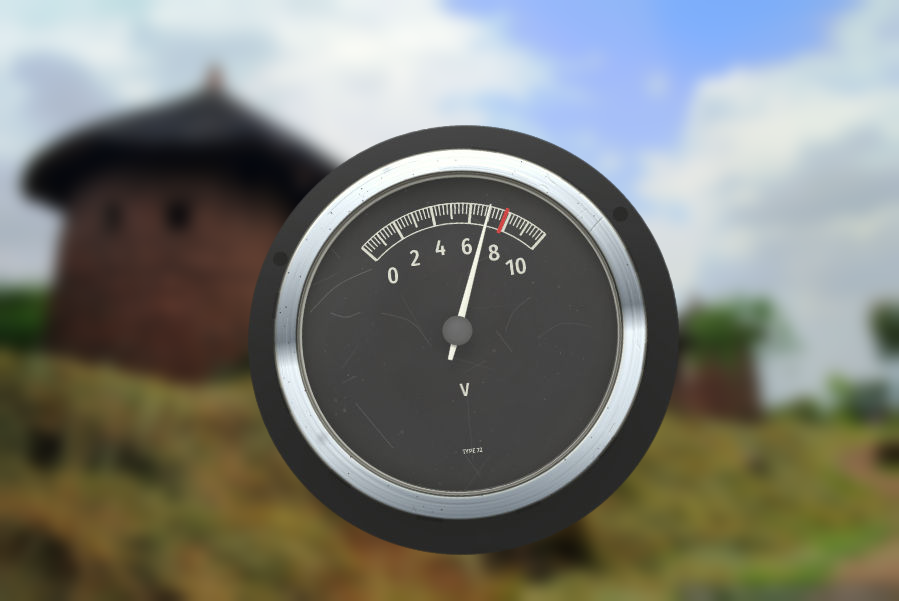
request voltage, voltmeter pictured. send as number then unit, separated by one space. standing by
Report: 7 V
